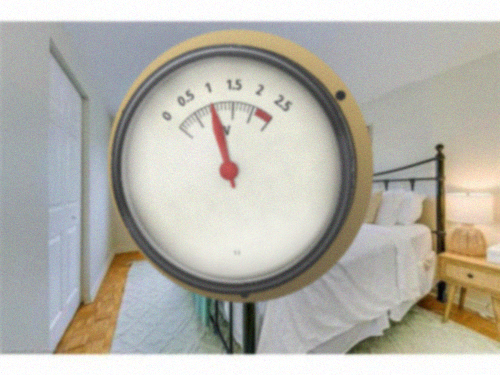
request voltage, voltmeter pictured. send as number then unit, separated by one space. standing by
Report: 1 V
